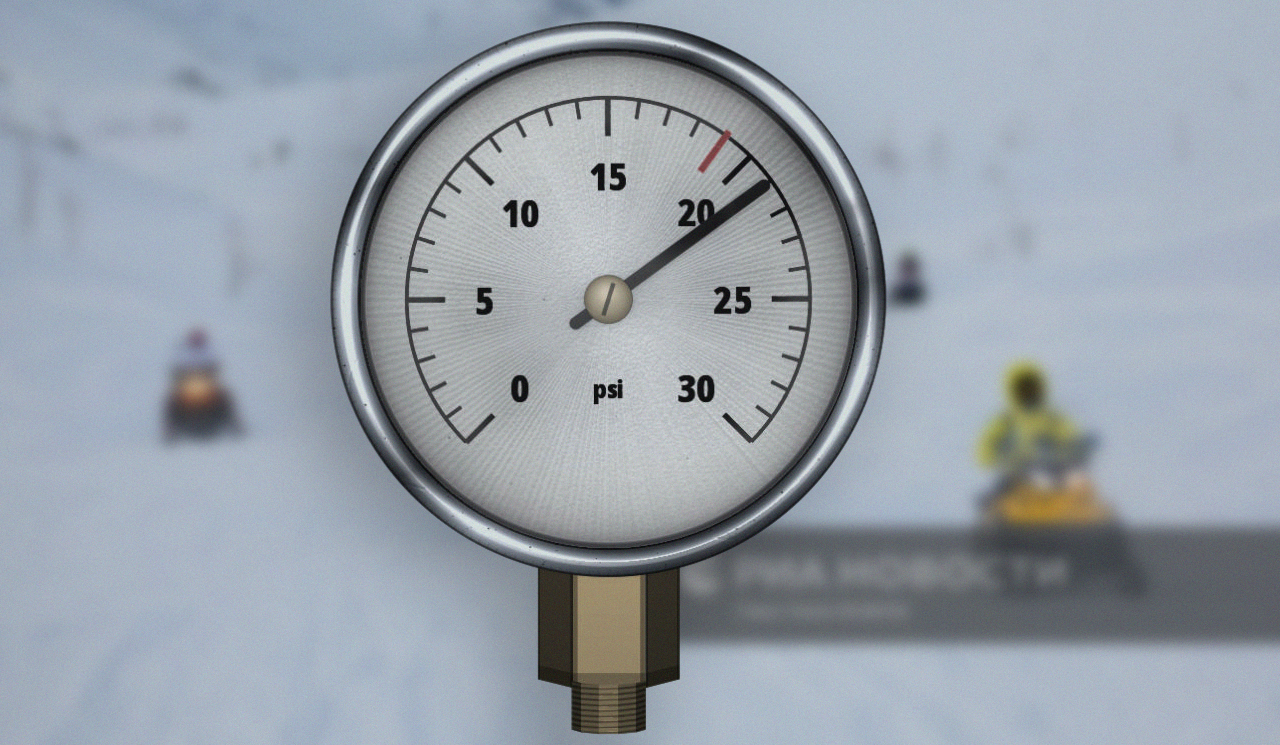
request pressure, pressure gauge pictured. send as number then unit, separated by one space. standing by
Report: 21 psi
